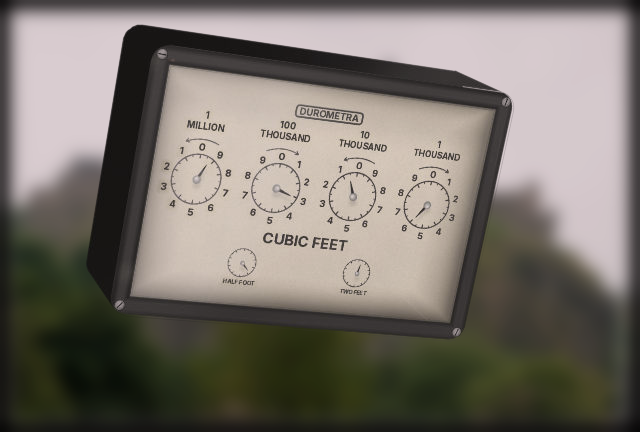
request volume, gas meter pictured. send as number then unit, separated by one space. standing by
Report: 930600 ft³
